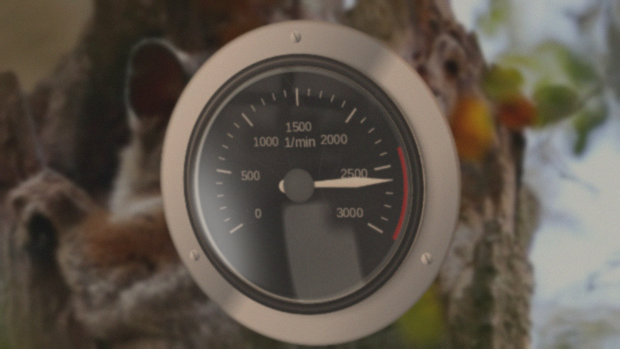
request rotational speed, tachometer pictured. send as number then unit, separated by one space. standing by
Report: 2600 rpm
